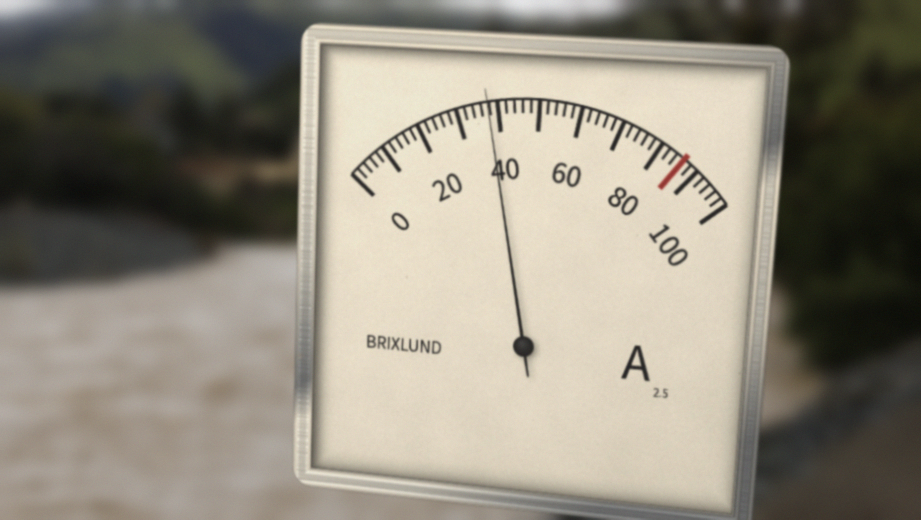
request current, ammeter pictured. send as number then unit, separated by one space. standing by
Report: 38 A
